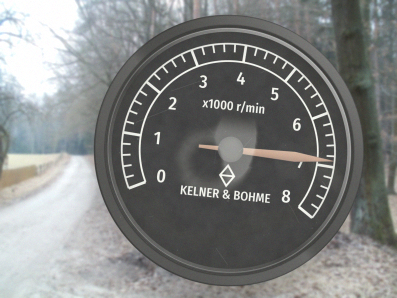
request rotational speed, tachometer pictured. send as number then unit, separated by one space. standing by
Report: 6900 rpm
